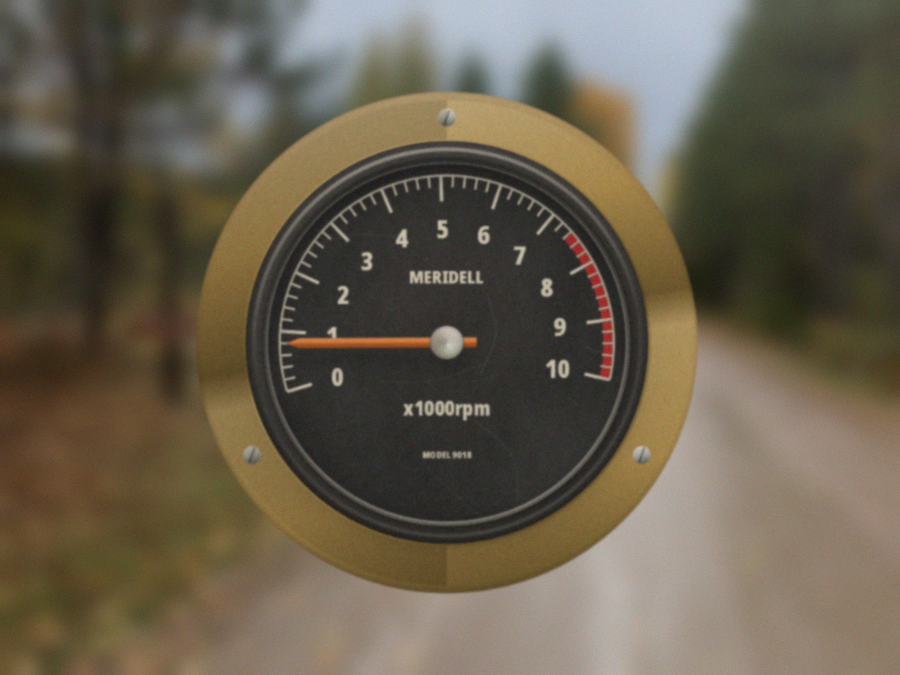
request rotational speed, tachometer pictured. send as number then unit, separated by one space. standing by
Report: 800 rpm
